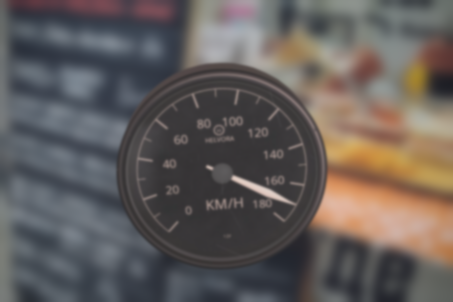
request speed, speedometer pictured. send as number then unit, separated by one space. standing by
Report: 170 km/h
